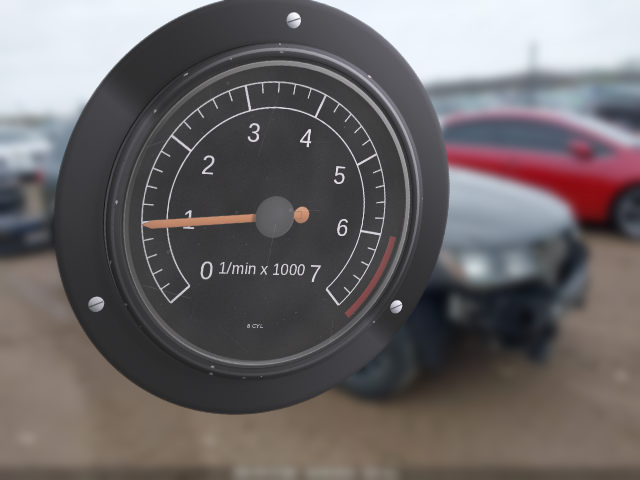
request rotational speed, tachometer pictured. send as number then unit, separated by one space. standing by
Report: 1000 rpm
